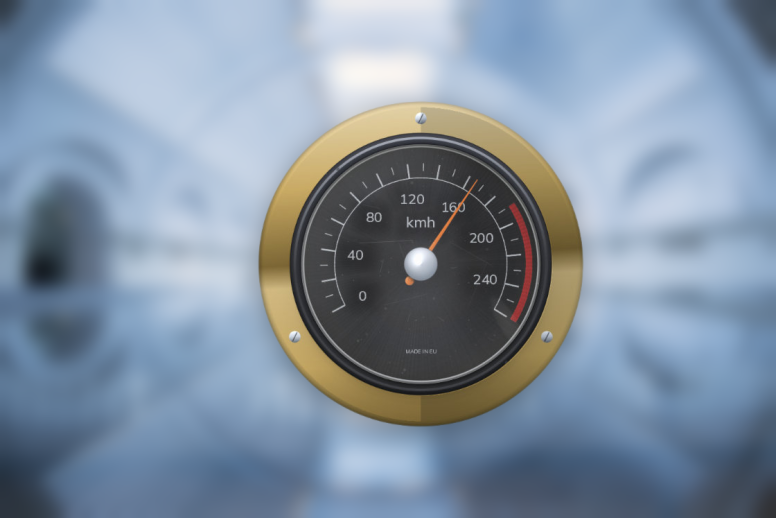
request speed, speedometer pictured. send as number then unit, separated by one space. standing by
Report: 165 km/h
